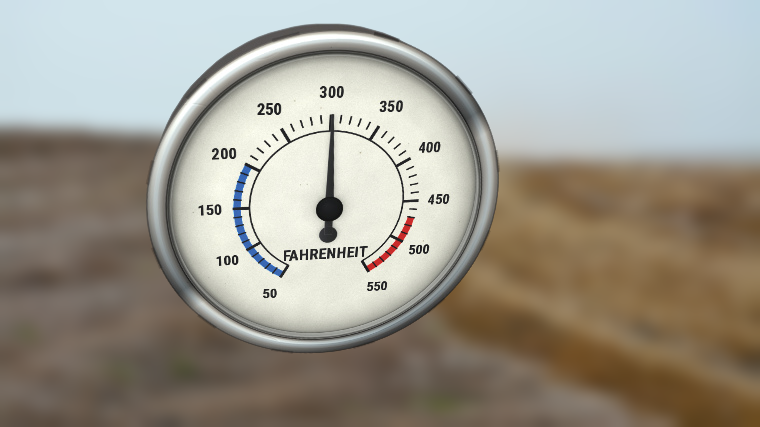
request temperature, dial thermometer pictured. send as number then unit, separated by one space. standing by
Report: 300 °F
